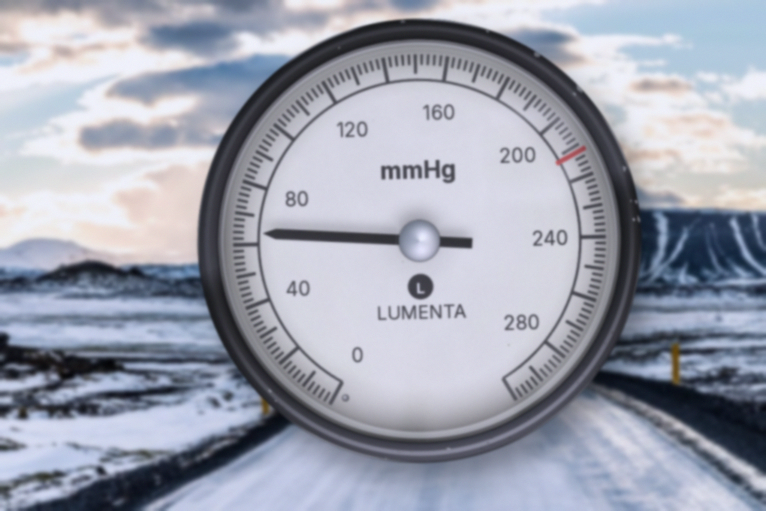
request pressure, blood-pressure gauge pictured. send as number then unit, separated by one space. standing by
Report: 64 mmHg
